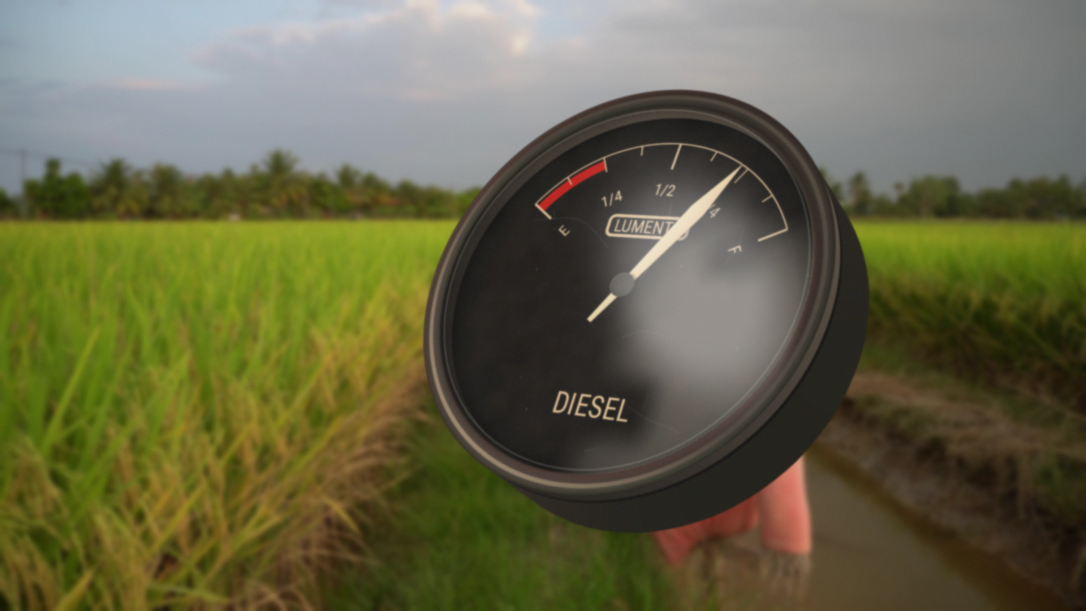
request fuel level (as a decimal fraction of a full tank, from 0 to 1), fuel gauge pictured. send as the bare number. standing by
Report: 0.75
